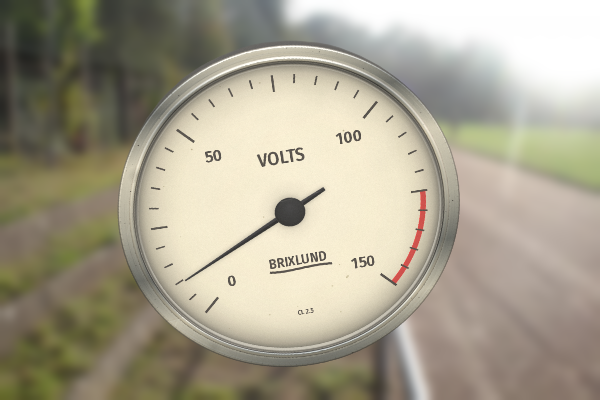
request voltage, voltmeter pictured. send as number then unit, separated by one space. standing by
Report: 10 V
